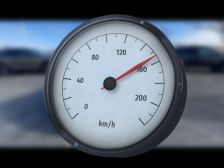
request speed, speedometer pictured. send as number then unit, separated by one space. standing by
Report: 155 km/h
